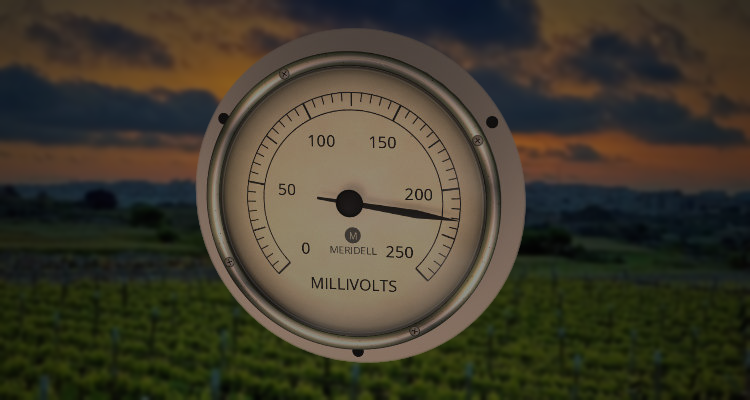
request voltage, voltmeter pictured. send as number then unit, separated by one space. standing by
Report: 215 mV
